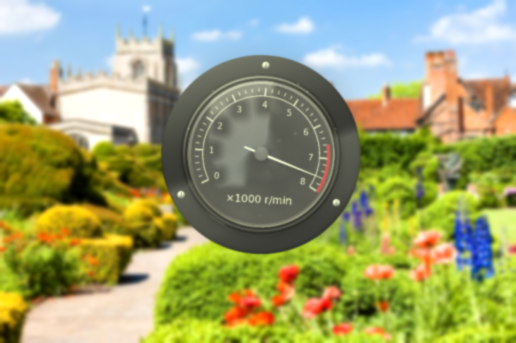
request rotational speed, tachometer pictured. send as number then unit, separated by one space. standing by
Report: 7600 rpm
